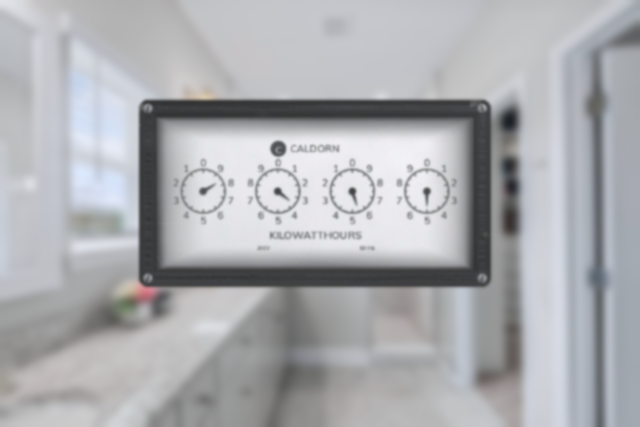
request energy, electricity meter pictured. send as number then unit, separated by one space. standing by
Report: 8355 kWh
